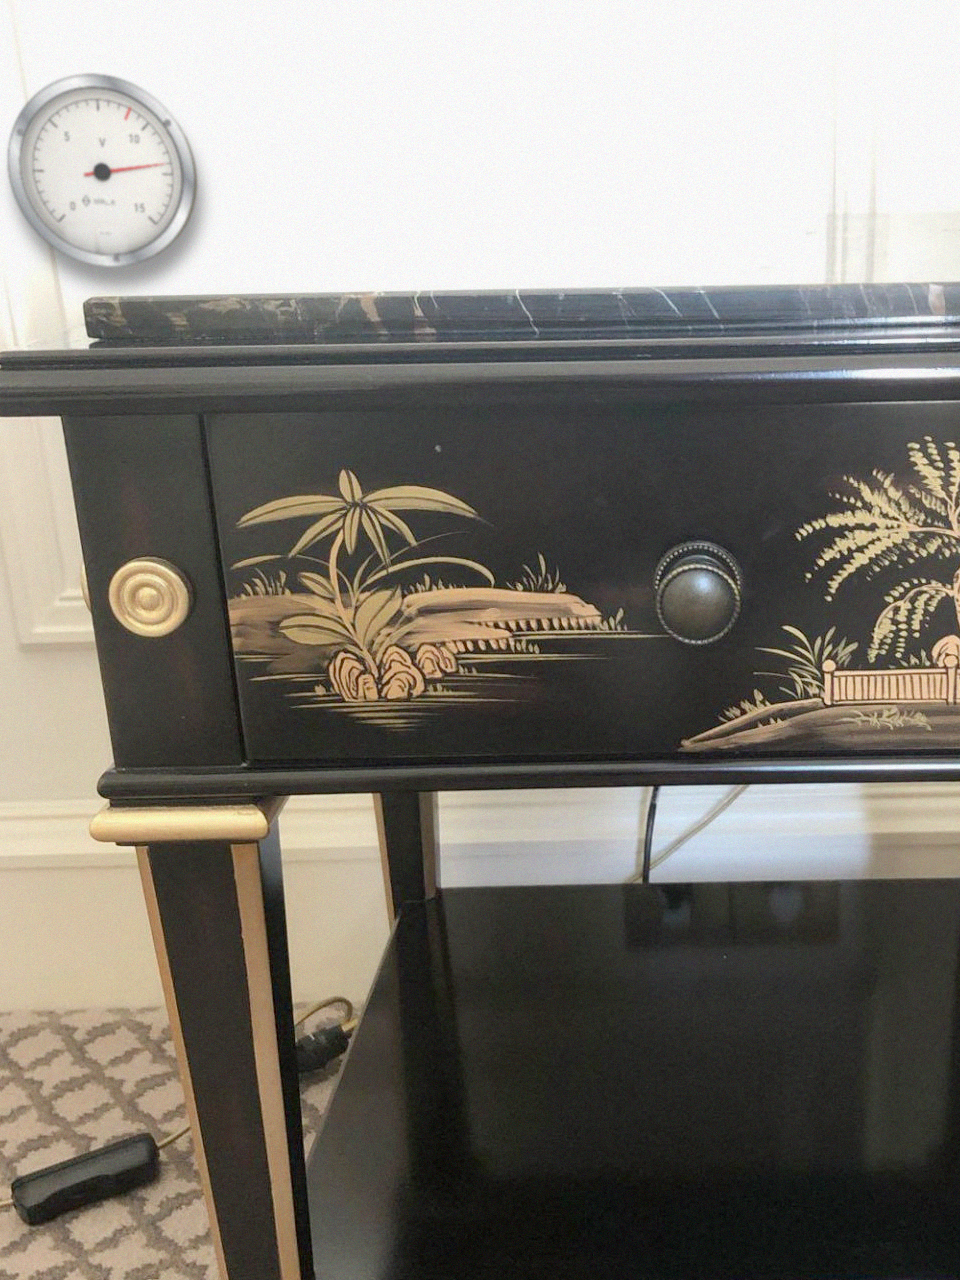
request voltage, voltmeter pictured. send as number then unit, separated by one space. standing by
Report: 12 V
